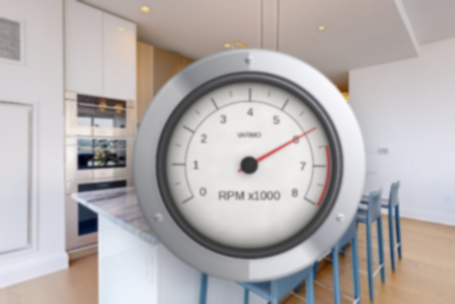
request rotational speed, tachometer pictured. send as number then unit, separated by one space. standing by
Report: 6000 rpm
